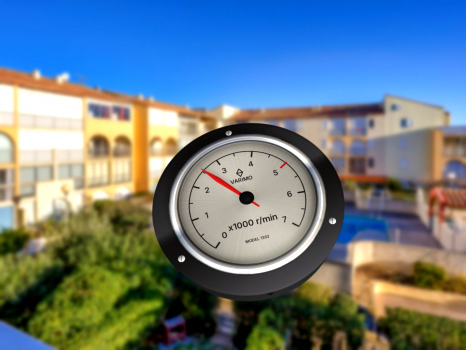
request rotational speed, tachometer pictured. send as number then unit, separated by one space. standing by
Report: 2500 rpm
